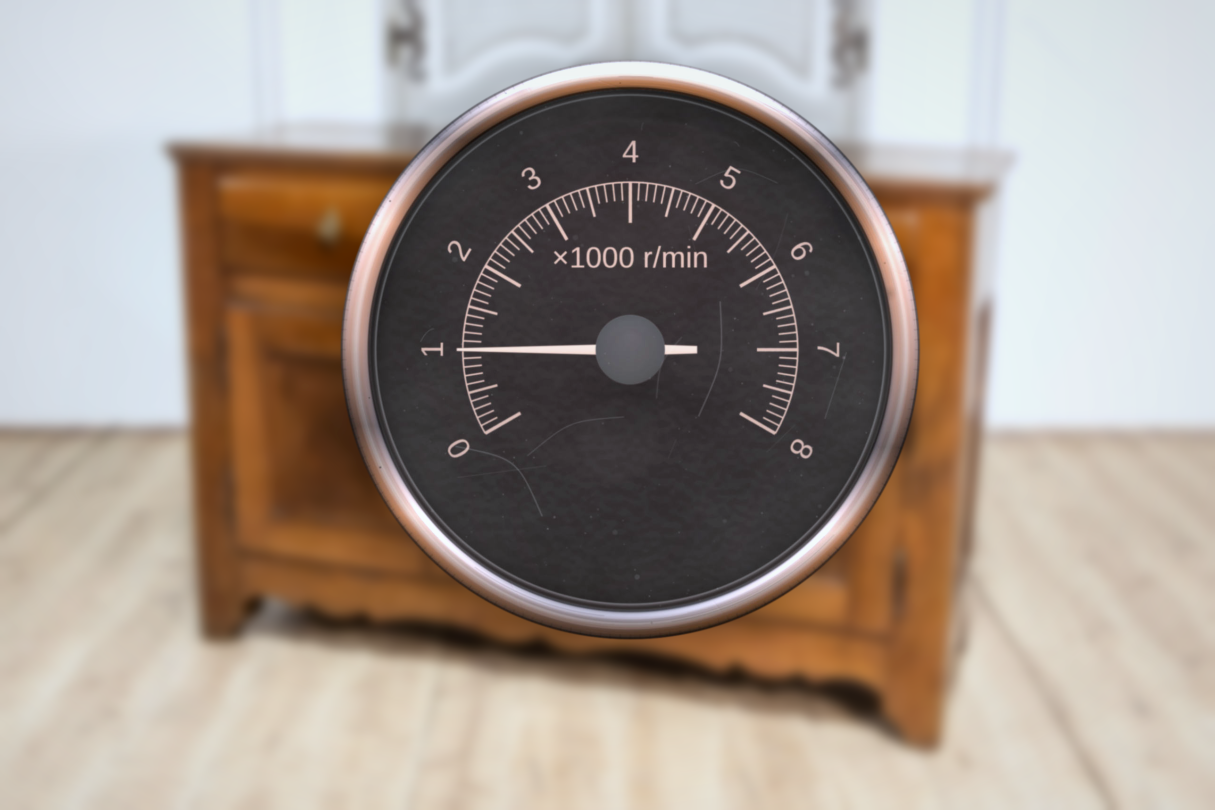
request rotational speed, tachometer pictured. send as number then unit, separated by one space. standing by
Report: 1000 rpm
